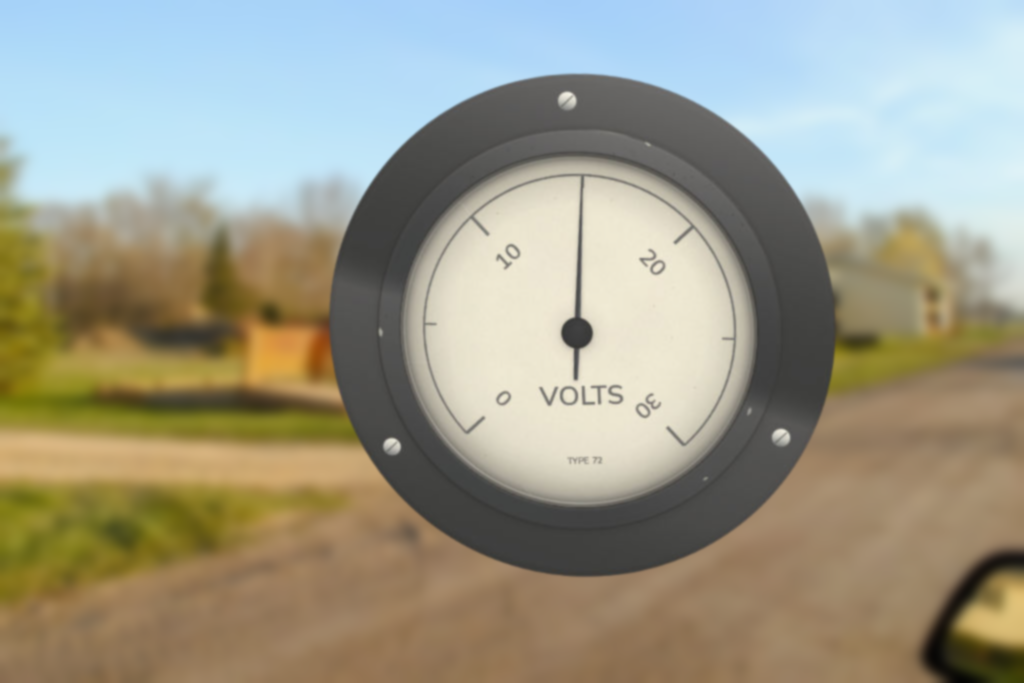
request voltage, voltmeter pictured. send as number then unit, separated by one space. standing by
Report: 15 V
